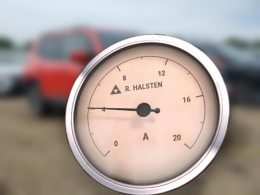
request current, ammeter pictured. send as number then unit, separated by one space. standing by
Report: 4 A
